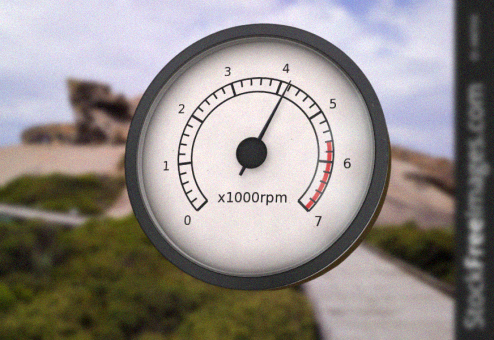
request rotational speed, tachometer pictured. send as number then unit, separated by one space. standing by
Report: 4200 rpm
